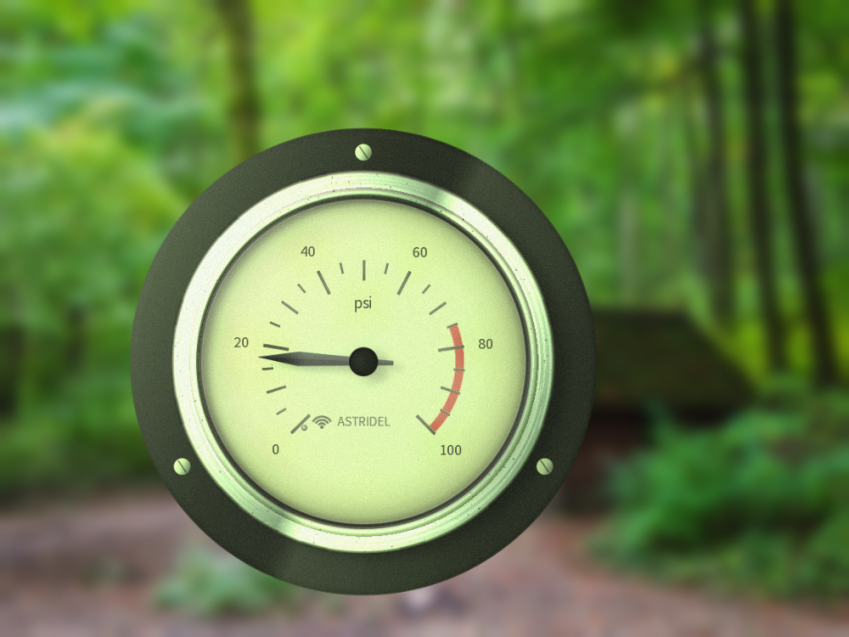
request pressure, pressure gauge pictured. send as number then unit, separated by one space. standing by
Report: 17.5 psi
